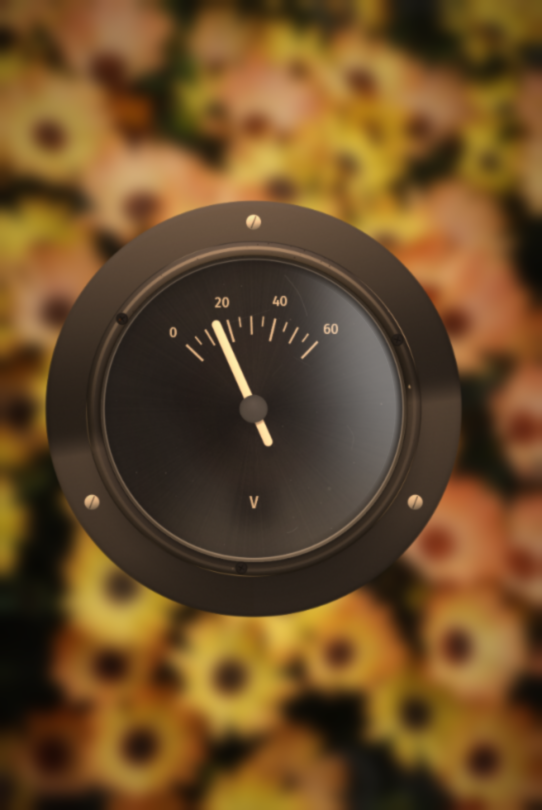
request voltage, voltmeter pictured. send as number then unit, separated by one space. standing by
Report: 15 V
